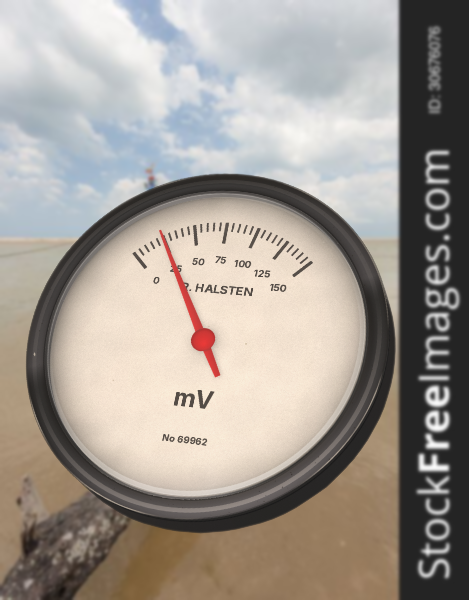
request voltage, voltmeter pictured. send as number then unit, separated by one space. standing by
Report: 25 mV
